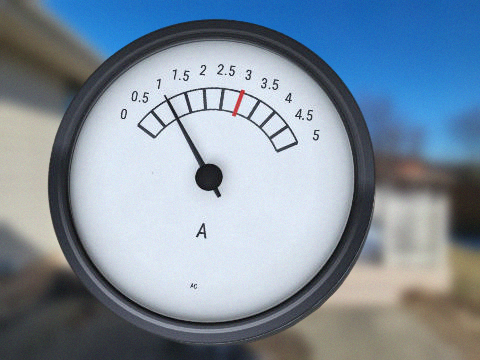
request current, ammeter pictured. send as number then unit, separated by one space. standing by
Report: 1 A
